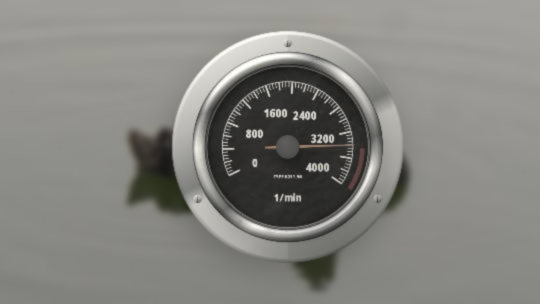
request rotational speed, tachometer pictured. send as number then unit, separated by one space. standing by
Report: 3400 rpm
